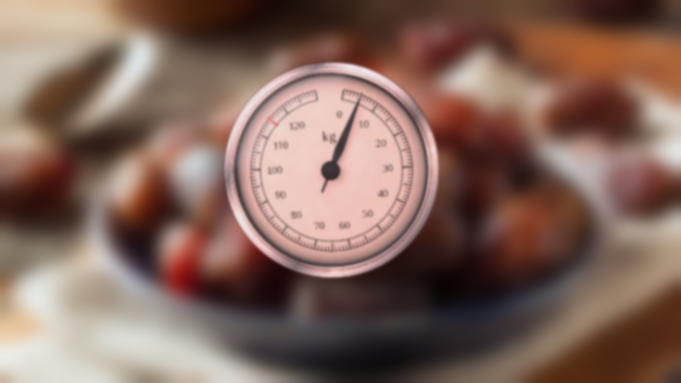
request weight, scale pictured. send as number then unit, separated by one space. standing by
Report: 5 kg
